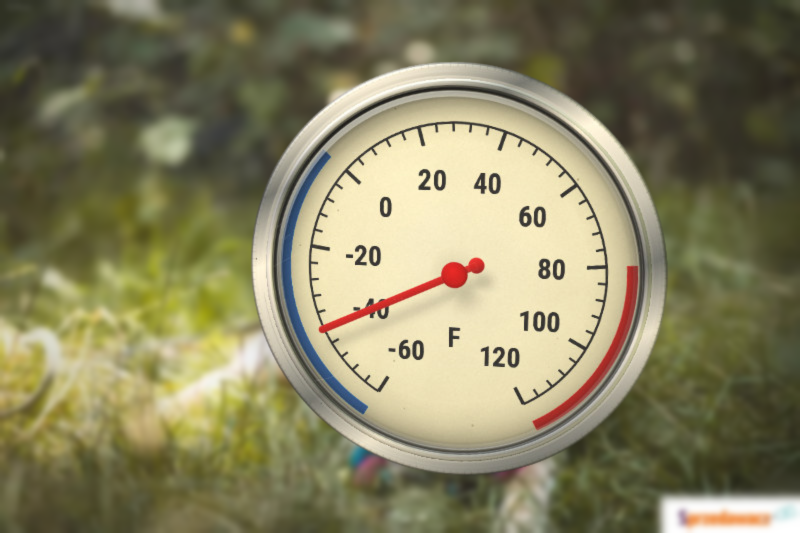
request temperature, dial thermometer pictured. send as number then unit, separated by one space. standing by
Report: -40 °F
